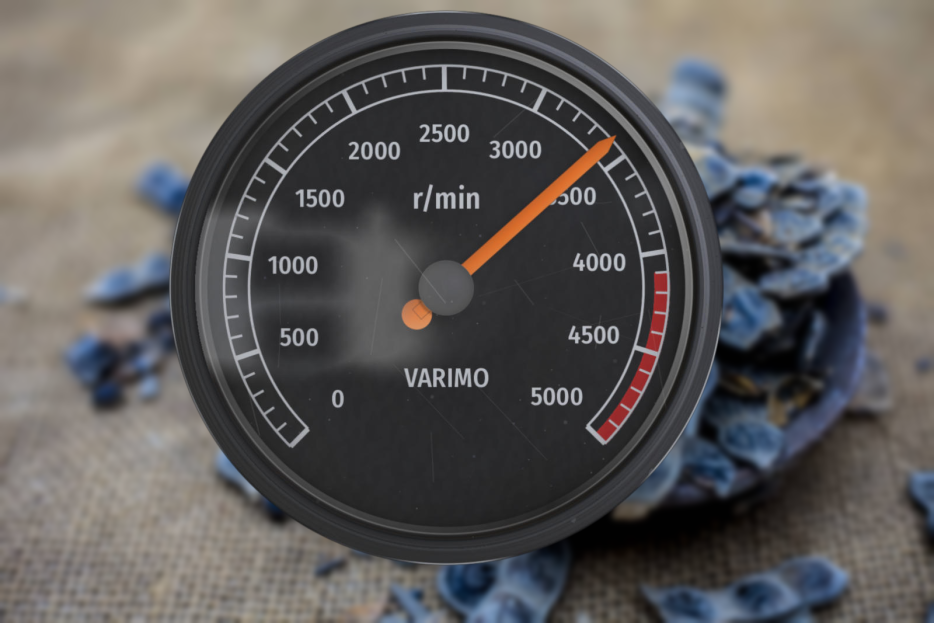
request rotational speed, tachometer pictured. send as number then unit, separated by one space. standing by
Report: 3400 rpm
